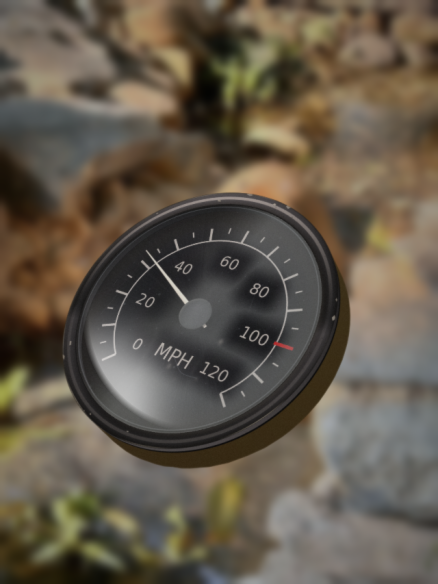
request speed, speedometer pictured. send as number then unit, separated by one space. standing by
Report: 32.5 mph
